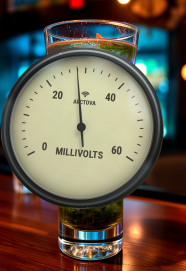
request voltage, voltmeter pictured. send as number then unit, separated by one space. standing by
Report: 28 mV
